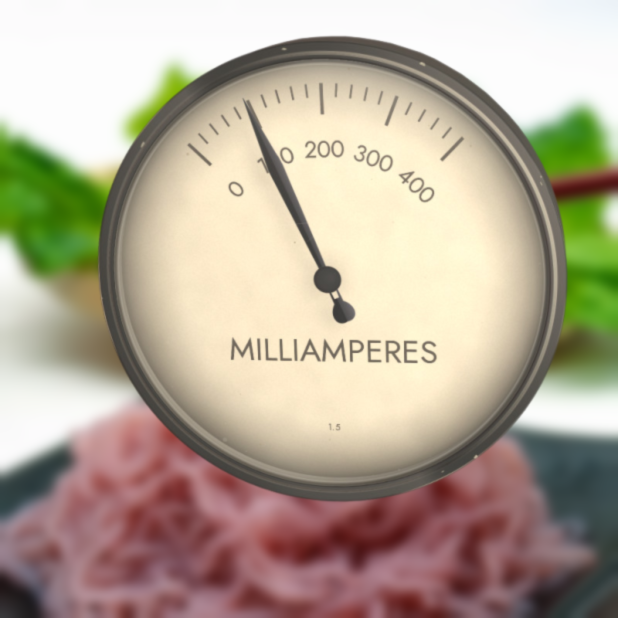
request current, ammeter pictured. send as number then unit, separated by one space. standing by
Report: 100 mA
